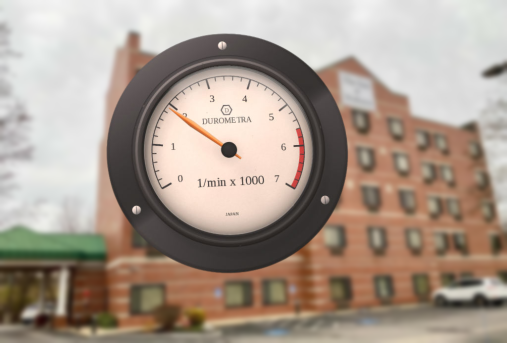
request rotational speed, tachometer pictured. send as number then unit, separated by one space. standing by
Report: 1900 rpm
